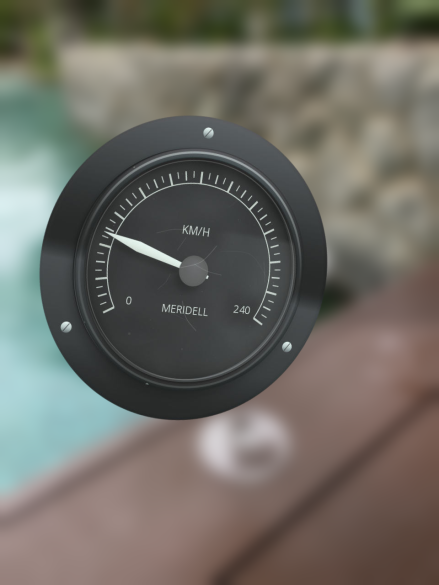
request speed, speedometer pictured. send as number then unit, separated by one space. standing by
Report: 47.5 km/h
